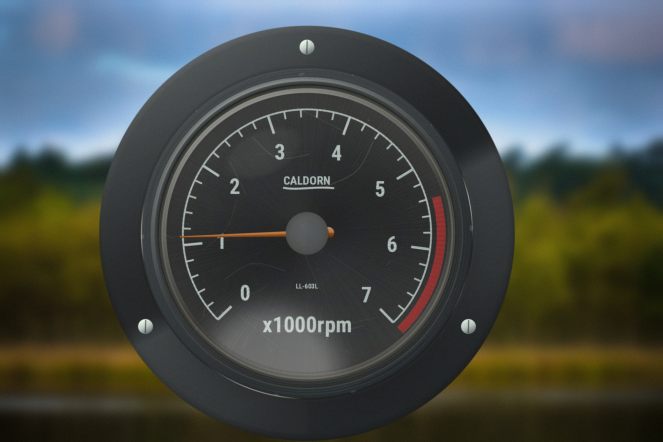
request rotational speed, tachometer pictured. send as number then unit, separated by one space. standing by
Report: 1100 rpm
